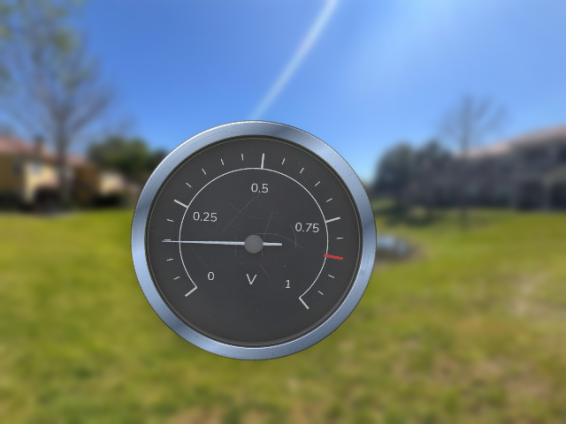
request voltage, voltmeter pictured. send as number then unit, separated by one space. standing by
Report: 0.15 V
